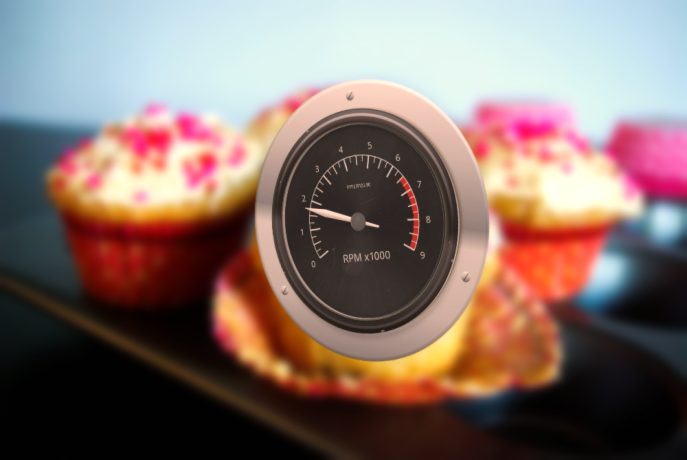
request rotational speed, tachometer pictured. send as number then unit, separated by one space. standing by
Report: 1750 rpm
